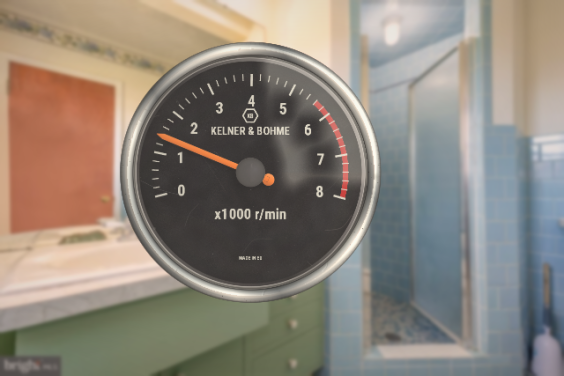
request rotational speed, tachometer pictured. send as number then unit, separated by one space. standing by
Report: 1400 rpm
